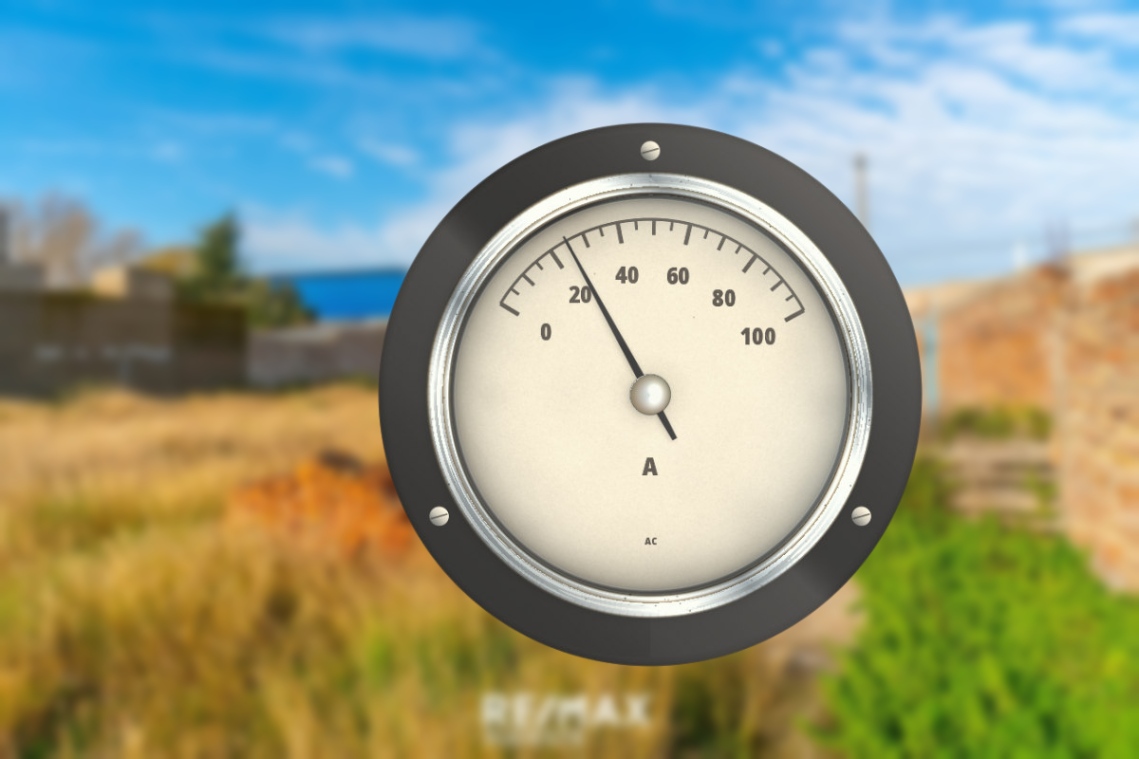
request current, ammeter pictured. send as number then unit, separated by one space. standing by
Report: 25 A
